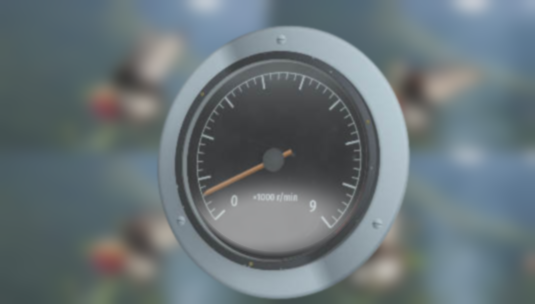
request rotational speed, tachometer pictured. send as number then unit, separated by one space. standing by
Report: 600 rpm
